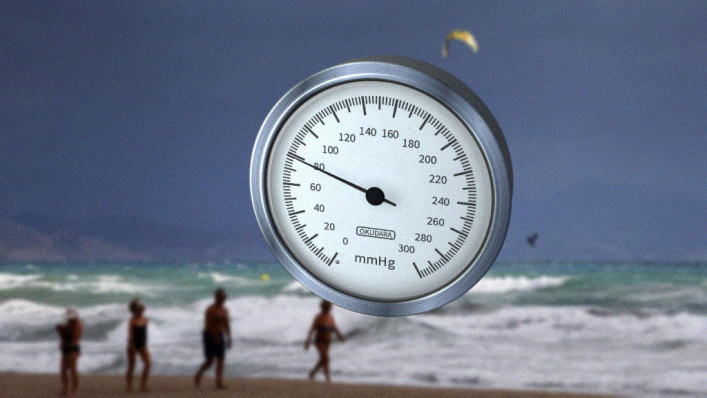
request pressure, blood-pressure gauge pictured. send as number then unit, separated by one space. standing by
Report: 80 mmHg
